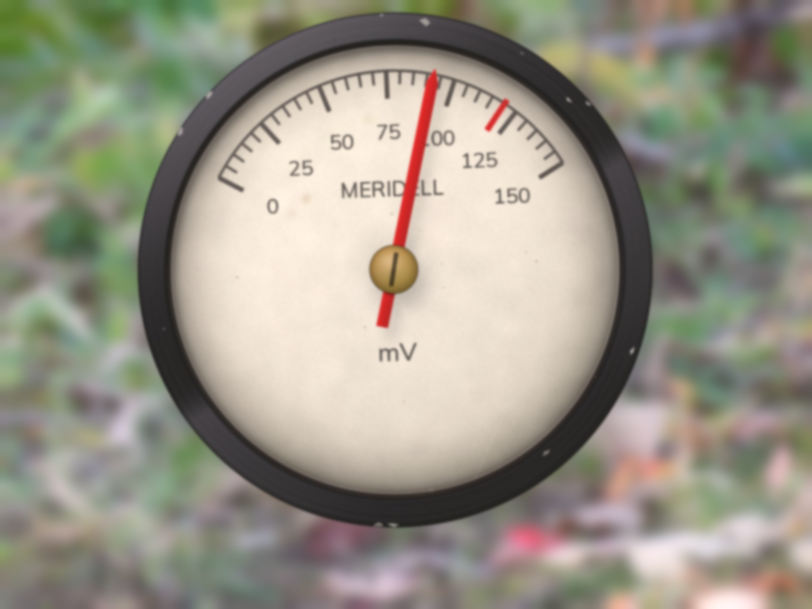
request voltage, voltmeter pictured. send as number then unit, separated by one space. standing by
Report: 92.5 mV
